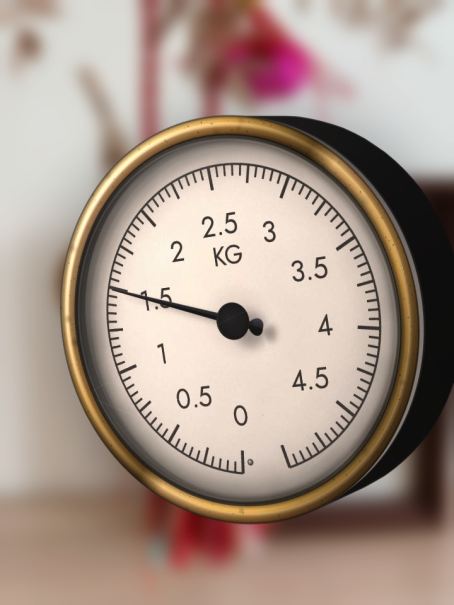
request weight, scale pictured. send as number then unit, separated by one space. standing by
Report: 1.5 kg
